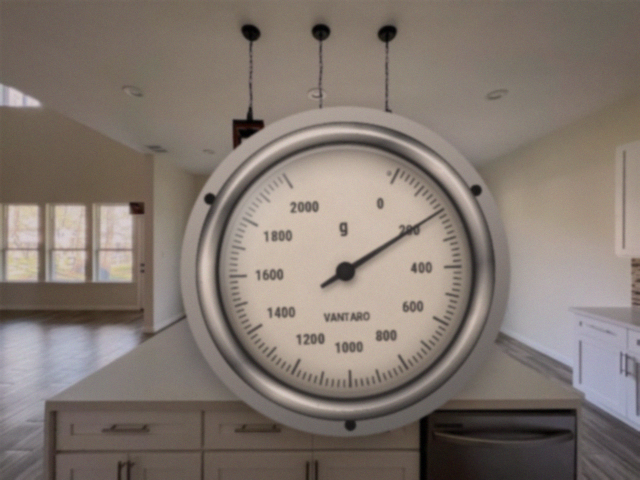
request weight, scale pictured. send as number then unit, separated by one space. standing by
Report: 200 g
